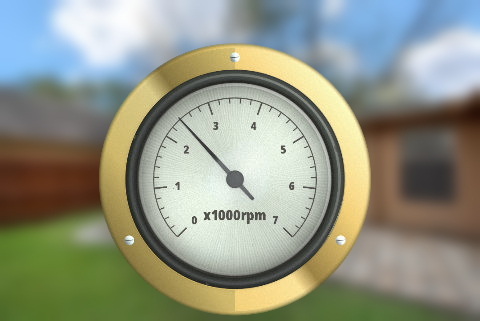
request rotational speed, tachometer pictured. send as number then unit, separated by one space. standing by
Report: 2400 rpm
